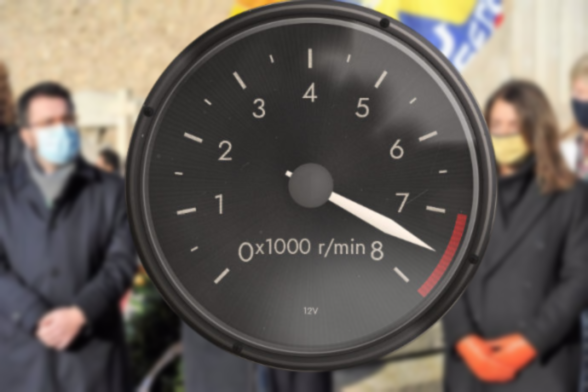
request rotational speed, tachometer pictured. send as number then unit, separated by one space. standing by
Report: 7500 rpm
